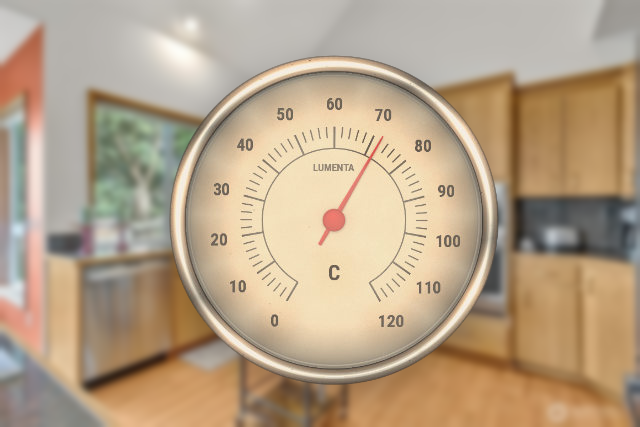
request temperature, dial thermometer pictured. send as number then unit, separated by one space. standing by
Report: 72 °C
